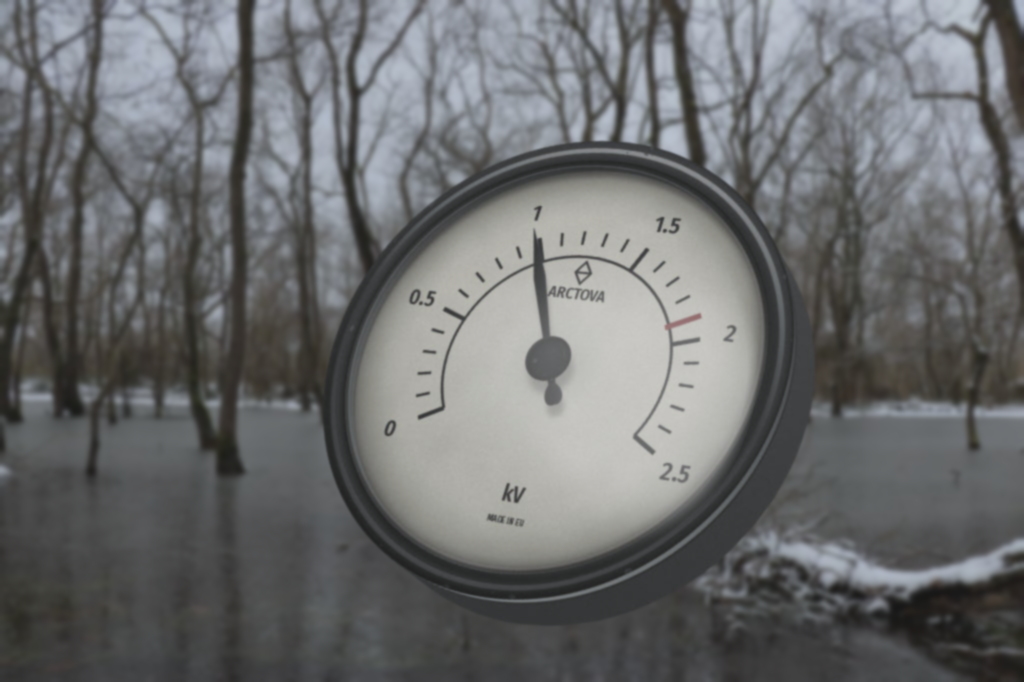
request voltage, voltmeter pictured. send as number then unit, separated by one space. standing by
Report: 1 kV
